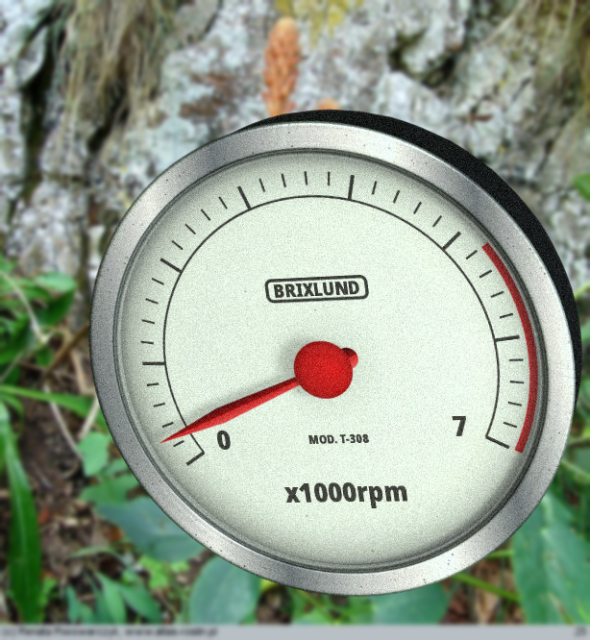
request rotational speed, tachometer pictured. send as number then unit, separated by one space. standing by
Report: 300 rpm
